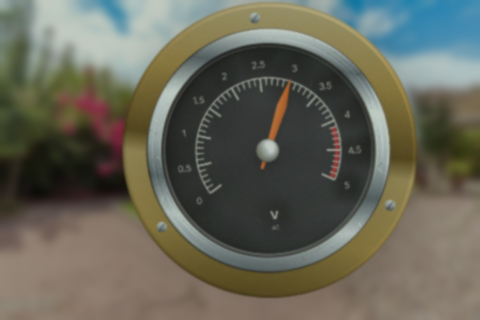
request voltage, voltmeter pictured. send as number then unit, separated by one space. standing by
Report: 3 V
